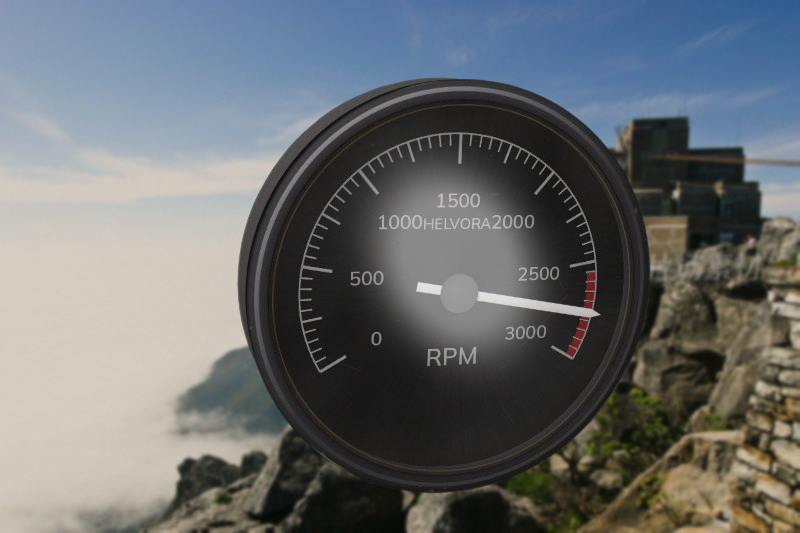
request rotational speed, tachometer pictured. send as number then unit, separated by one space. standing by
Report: 2750 rpm
